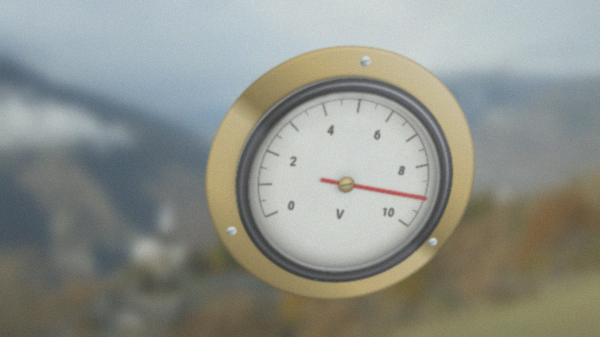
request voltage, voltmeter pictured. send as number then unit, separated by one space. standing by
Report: 9 V
